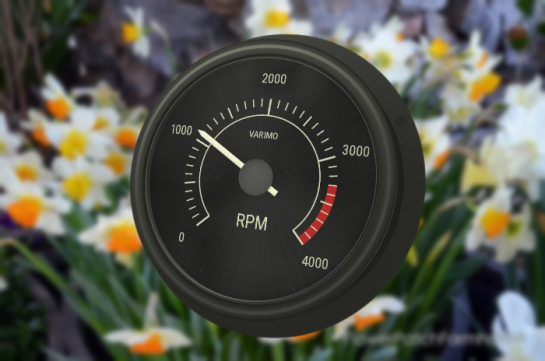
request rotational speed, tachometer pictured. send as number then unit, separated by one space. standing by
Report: 1100 rpm
